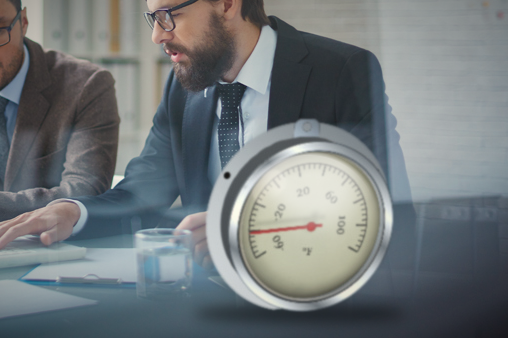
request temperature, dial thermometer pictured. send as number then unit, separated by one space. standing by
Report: -40 °F
